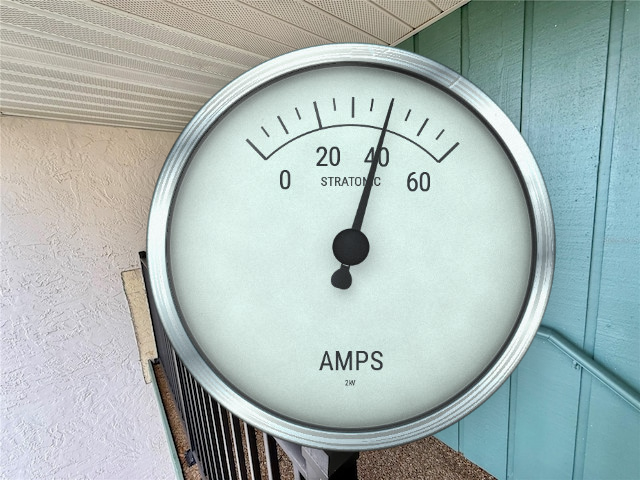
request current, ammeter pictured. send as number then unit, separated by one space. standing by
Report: 40 A
